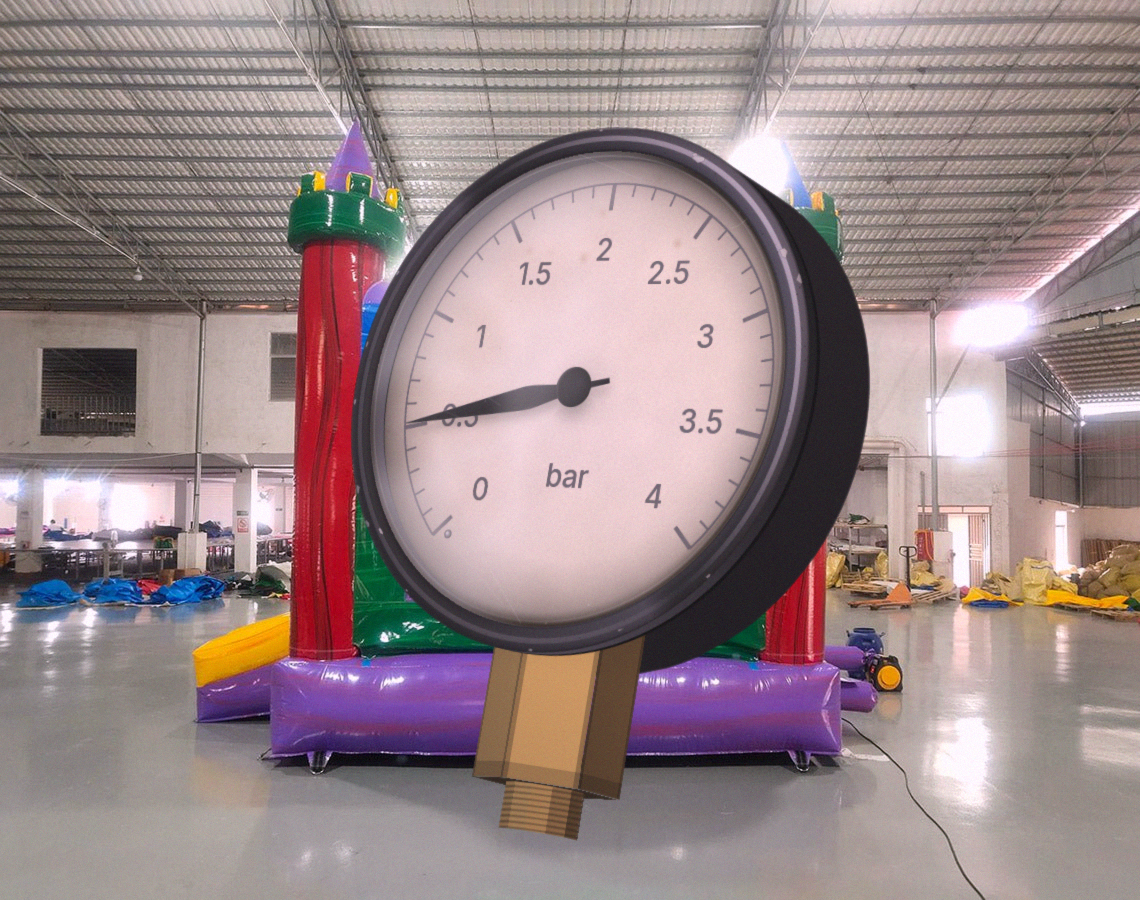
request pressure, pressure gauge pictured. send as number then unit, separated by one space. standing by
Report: 0.5 bar
